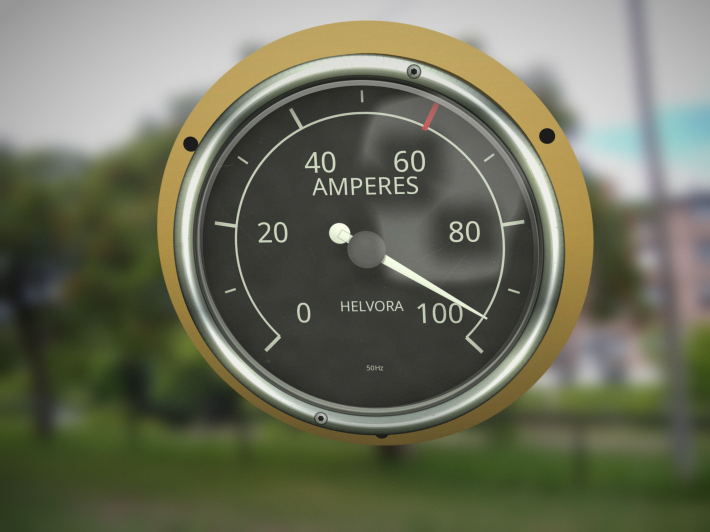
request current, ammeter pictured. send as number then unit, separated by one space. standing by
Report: 95 A
